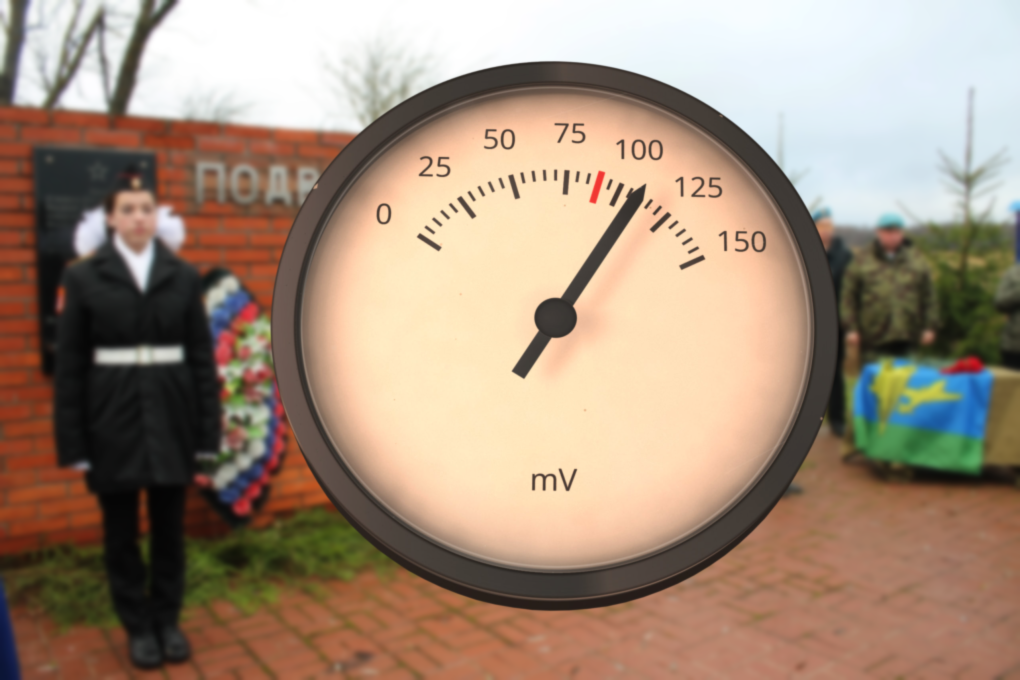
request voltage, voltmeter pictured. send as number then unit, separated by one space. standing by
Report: 110 mV
